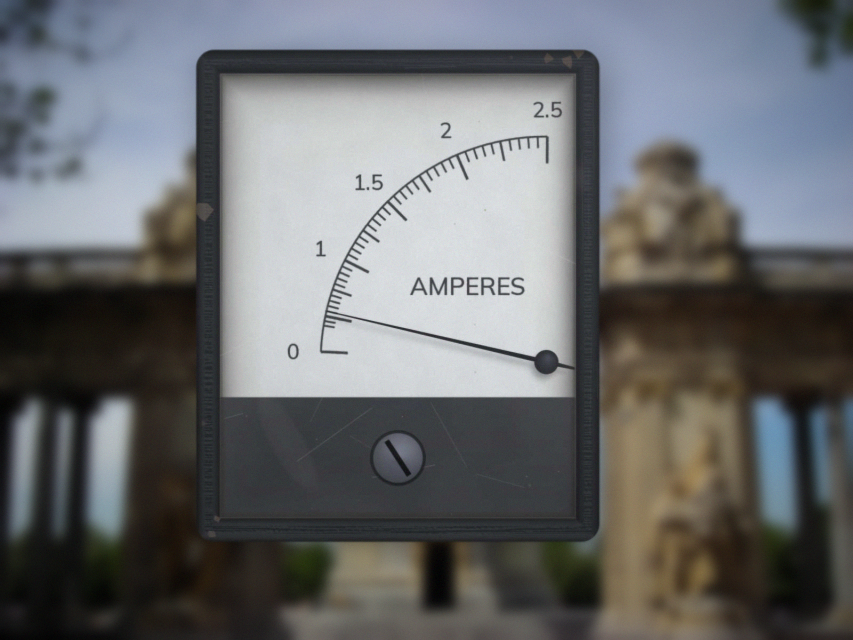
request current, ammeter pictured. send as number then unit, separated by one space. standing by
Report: 0.55 A
